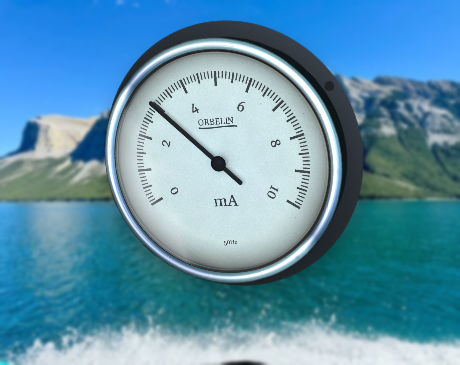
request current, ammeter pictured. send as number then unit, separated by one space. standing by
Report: 3 mA
